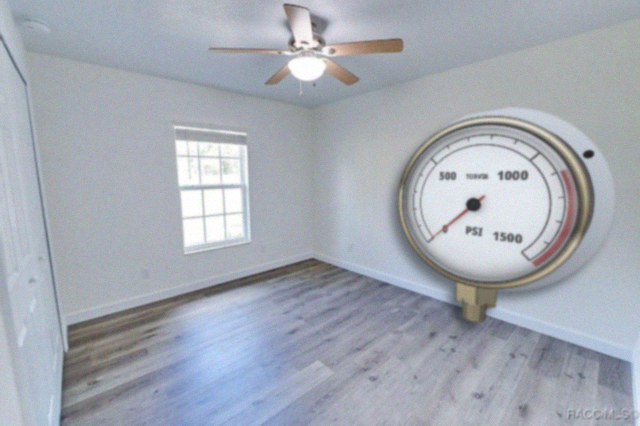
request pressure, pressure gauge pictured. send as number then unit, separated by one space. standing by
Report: 0 psi
